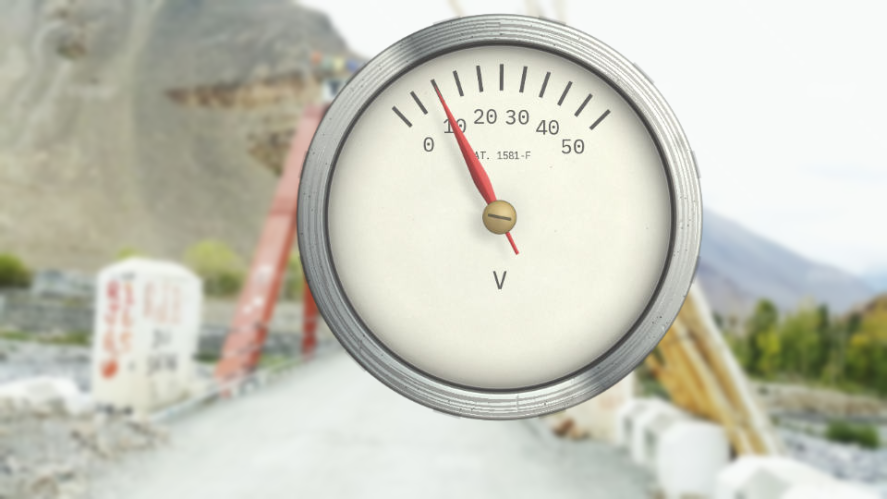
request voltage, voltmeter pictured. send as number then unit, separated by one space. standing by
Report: 10 V
